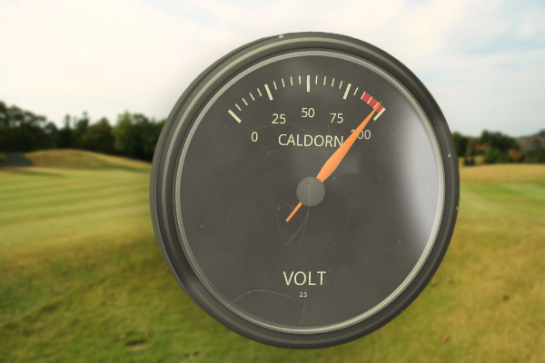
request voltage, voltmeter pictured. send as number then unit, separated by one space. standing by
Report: 95 V
